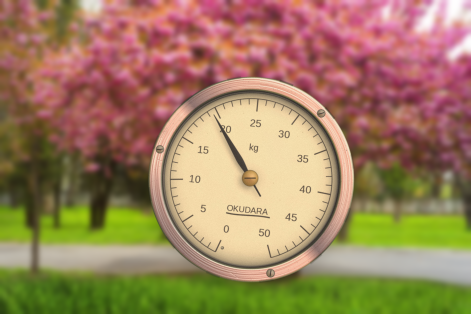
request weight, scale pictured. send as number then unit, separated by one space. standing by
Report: 19.5 kg
